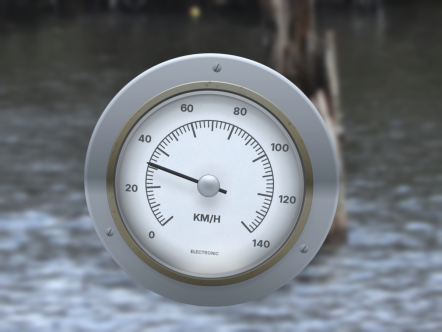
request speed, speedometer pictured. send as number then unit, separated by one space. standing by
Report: 32 km/h
